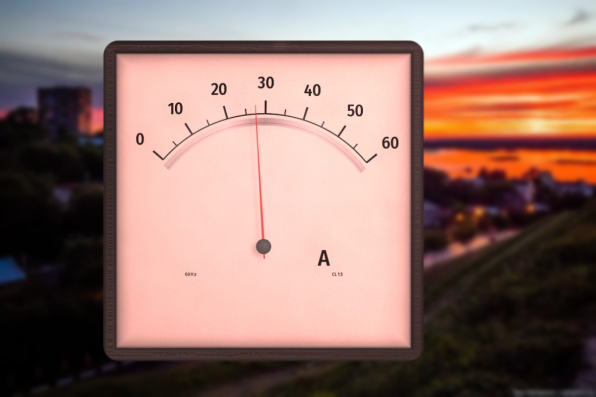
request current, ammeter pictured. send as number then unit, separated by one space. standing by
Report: 27.5 A
